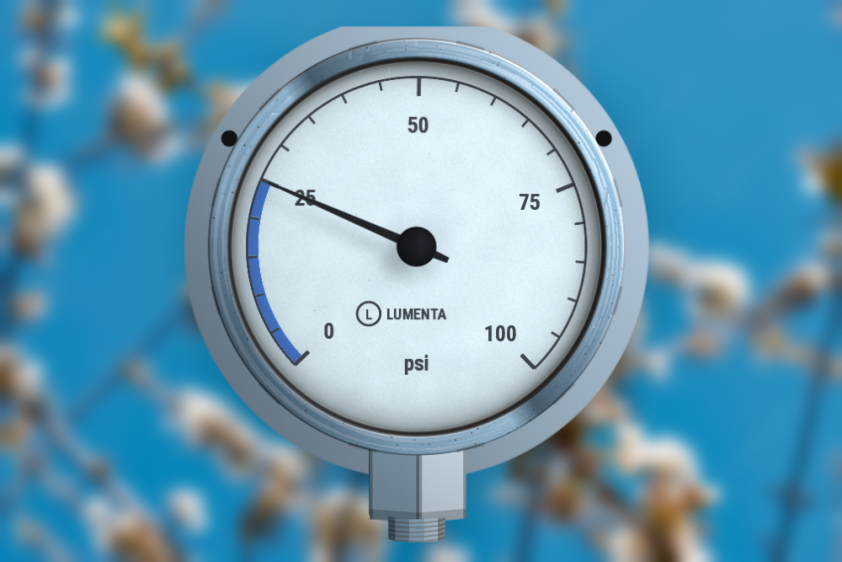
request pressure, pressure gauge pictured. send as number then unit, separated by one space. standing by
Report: 25 psi
